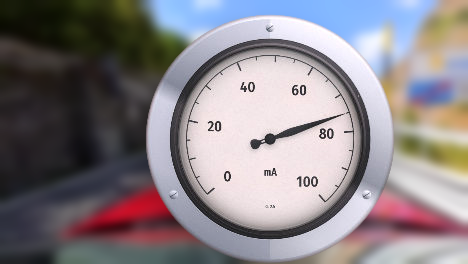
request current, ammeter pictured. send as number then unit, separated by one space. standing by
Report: 75 mA
